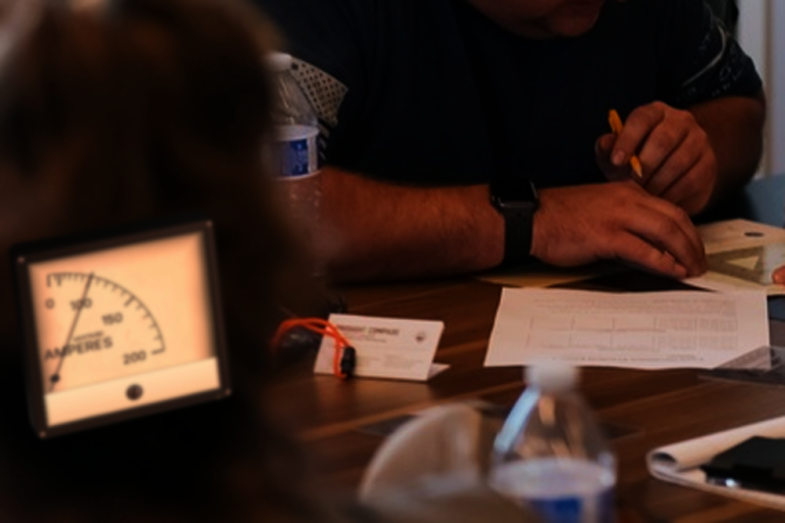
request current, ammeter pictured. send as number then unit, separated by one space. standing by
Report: 100 A
